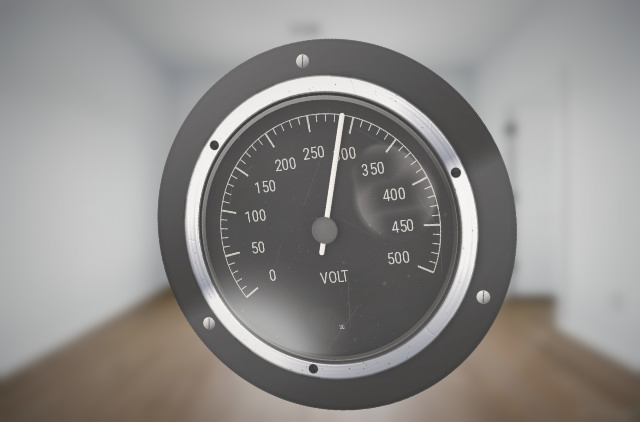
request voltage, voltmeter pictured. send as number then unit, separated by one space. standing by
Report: 290 V
